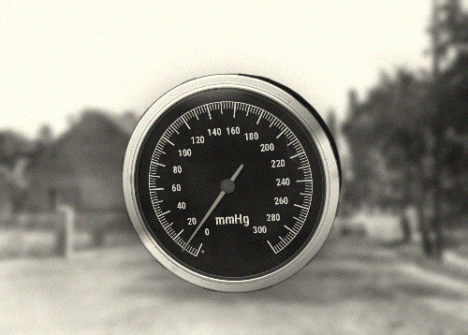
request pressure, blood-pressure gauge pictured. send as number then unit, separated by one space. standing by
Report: 10 mmHg
